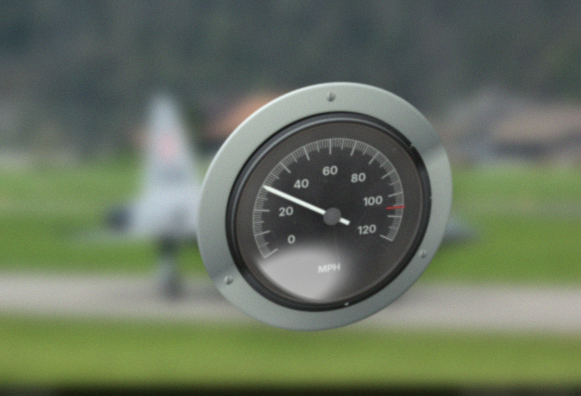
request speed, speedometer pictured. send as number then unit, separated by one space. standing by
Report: 30 mph
